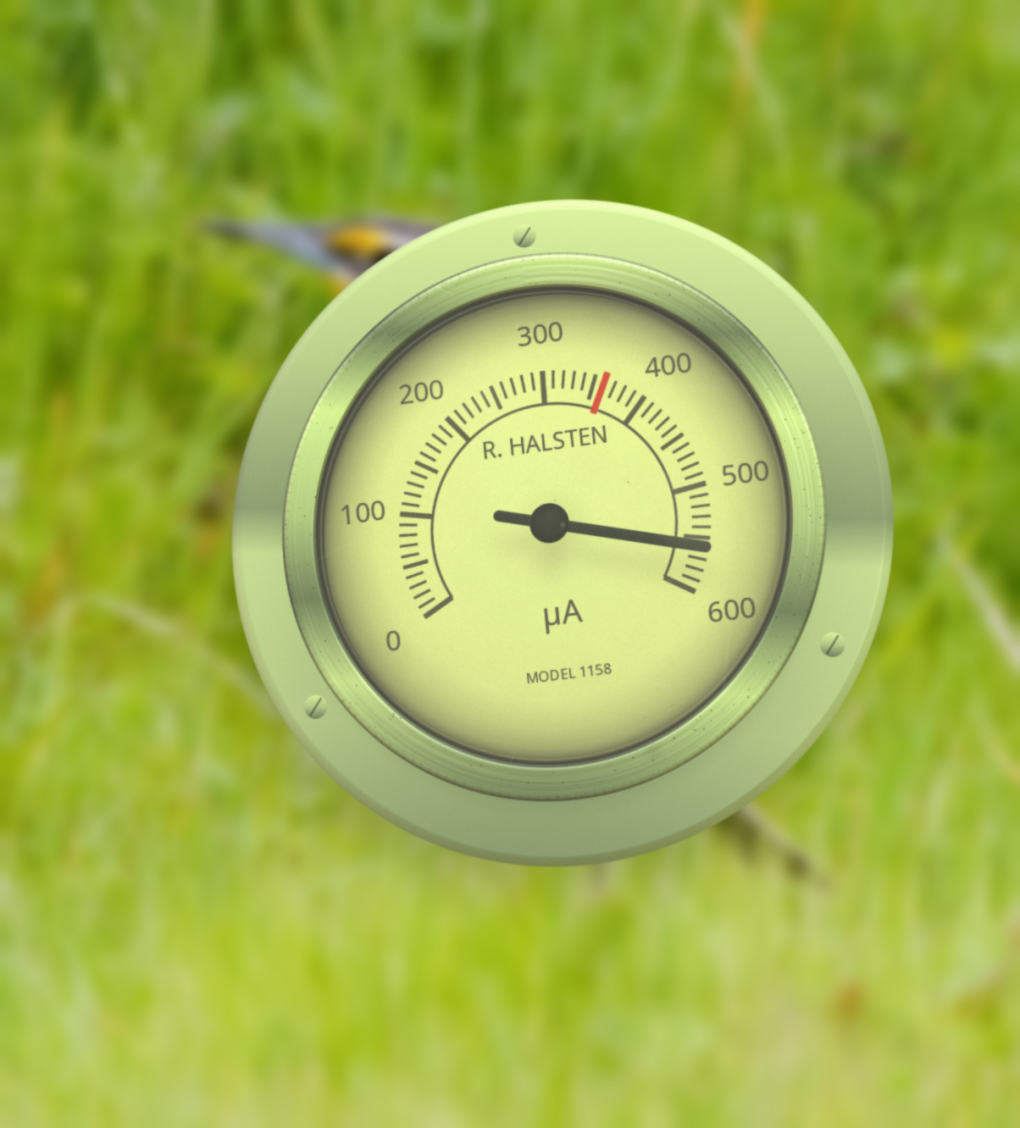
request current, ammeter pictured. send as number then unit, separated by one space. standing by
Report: 560 µA
